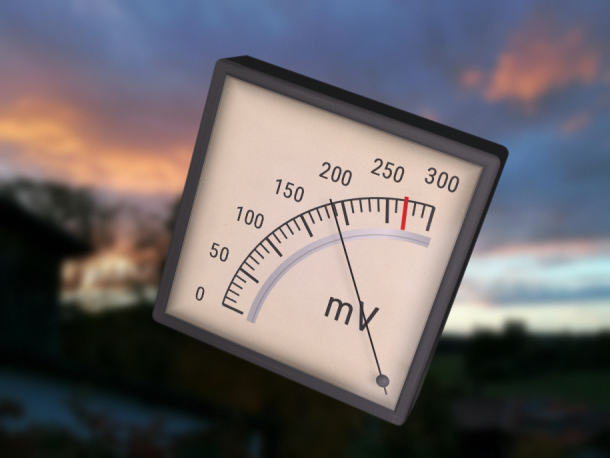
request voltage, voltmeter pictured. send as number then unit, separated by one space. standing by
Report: 190 mV
